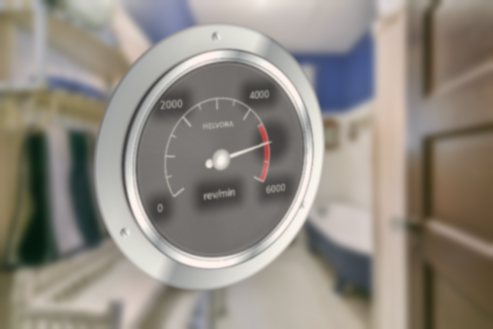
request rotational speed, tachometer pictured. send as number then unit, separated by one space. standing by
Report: 5000 rpm
